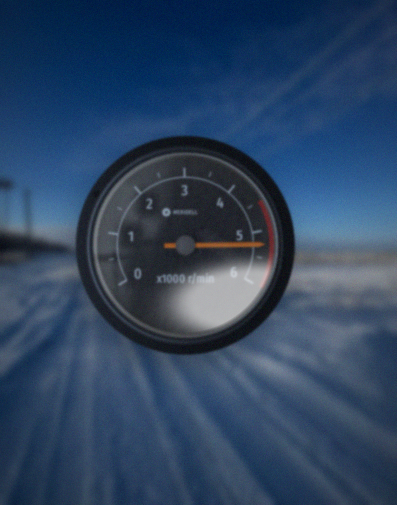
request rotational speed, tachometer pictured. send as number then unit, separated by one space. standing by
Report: 5250 rpm
